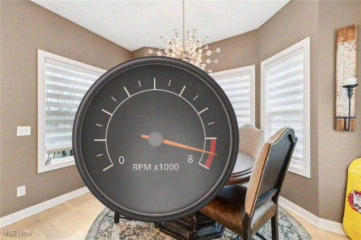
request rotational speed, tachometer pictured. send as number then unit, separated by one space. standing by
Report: 7500 rpm
